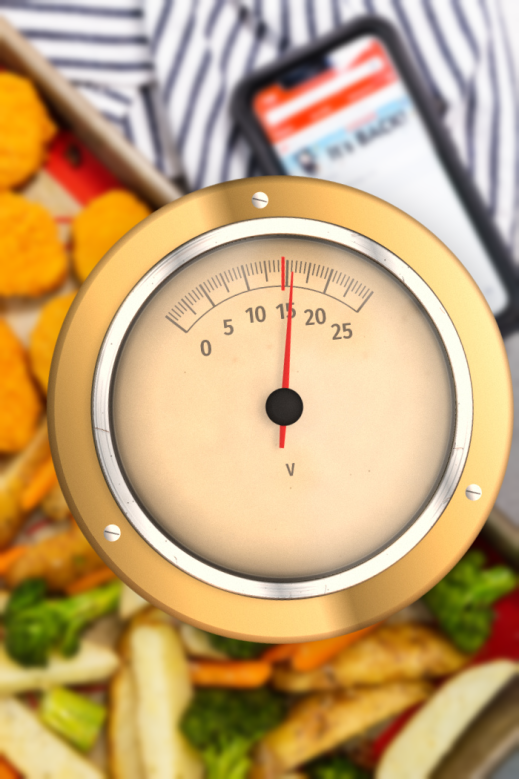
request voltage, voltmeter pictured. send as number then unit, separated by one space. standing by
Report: 15.5 V
